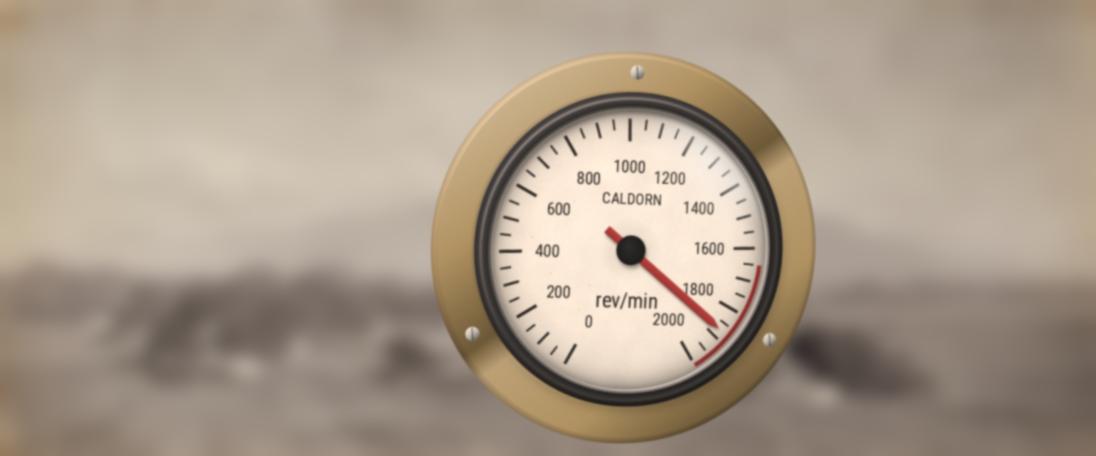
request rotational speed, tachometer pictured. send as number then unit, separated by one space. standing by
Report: 1875 rpm
